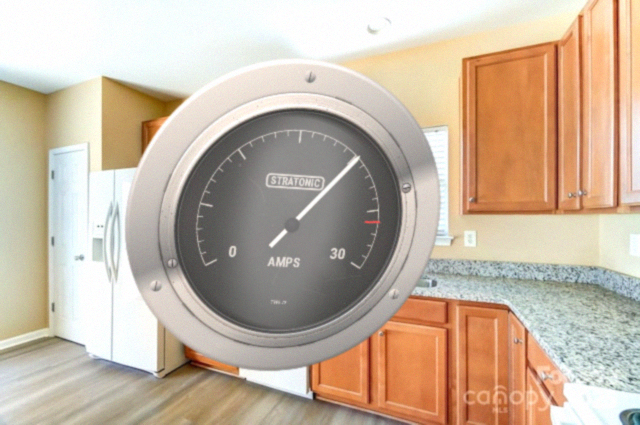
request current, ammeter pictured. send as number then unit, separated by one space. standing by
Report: 20 A
